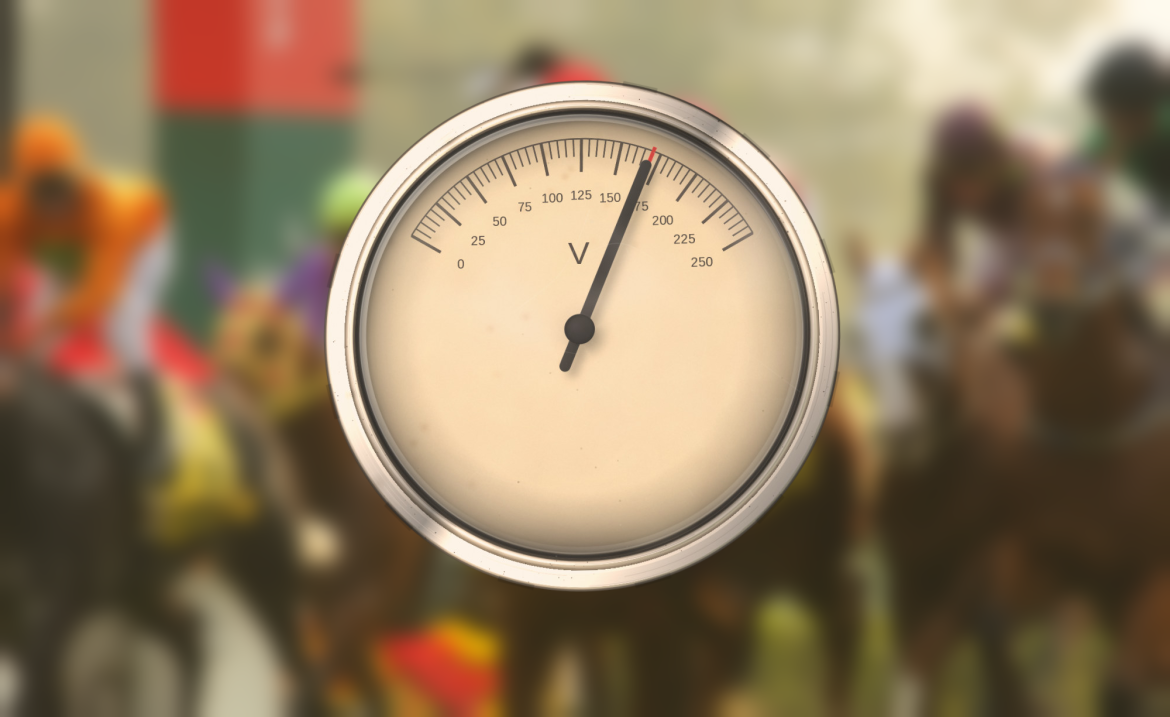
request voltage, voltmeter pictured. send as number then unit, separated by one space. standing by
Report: 170 V
